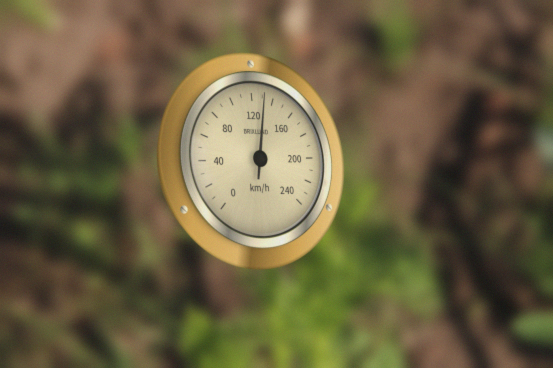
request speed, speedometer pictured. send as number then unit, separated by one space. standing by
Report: 130 km/h
